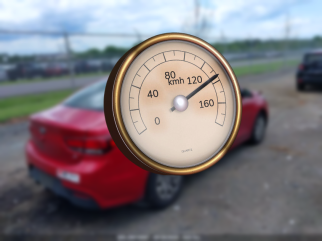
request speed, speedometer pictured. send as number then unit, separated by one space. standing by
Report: 135 km/h
